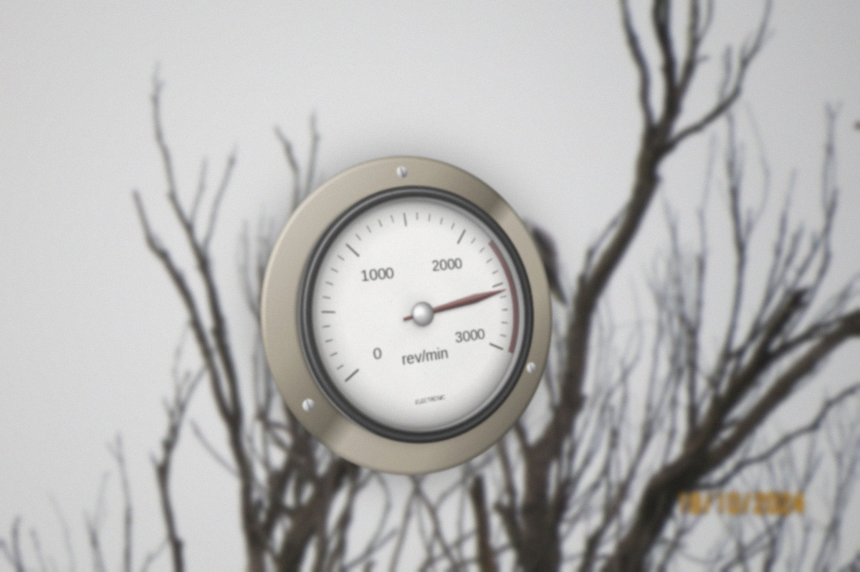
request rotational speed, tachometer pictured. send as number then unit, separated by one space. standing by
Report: 2550 rpm
